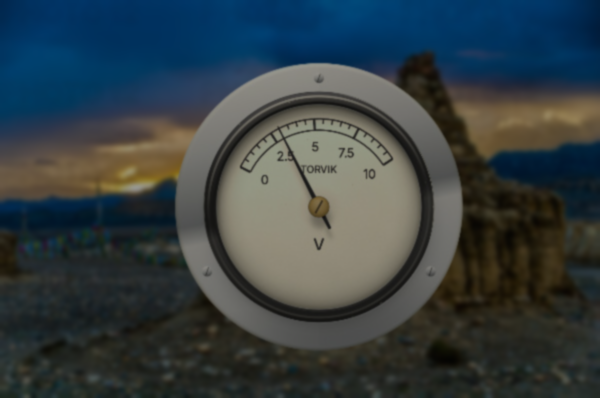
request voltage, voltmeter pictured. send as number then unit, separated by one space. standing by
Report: 3 V
